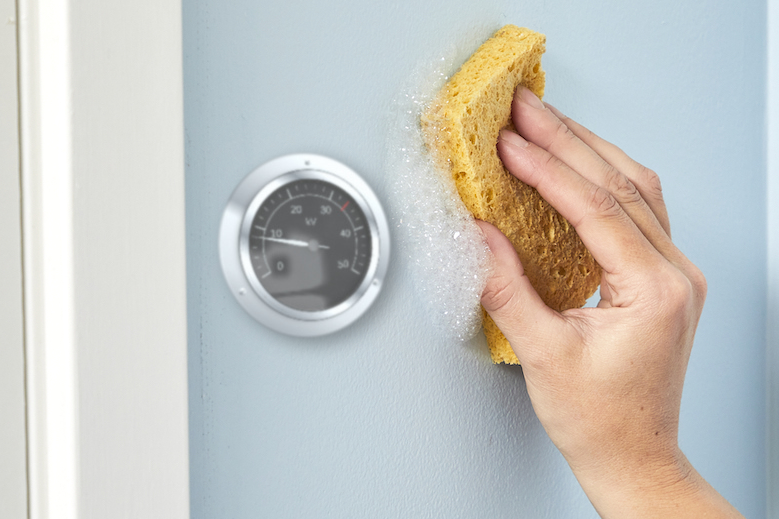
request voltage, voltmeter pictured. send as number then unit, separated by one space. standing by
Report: 8 kV
